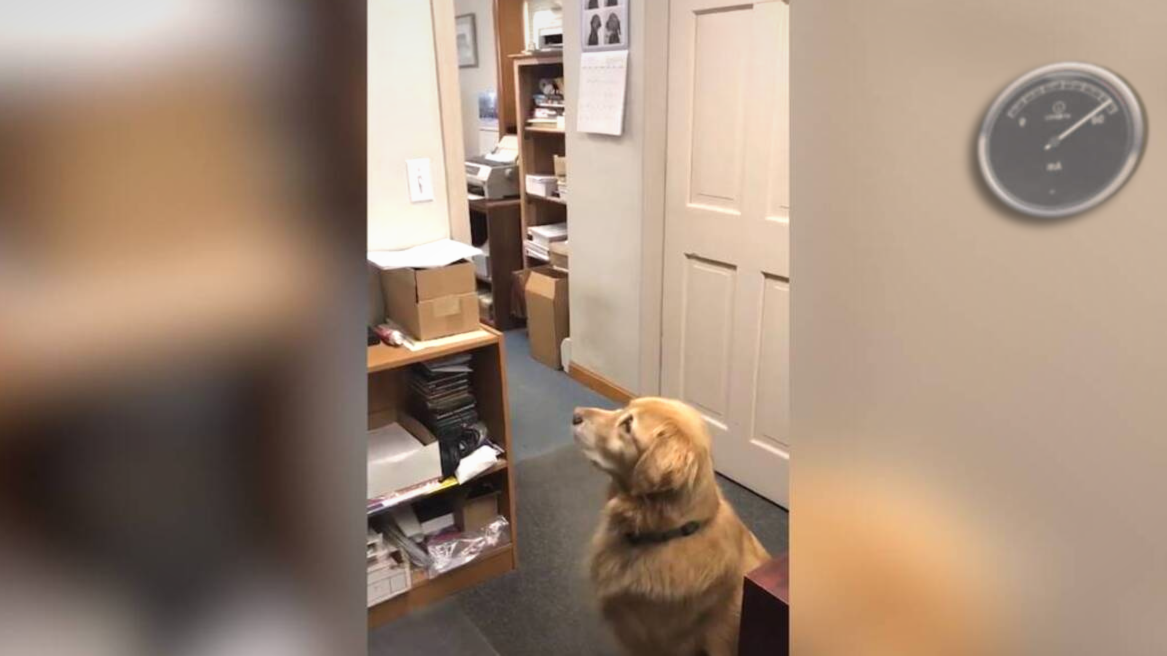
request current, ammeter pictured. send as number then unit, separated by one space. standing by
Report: 55 mA
